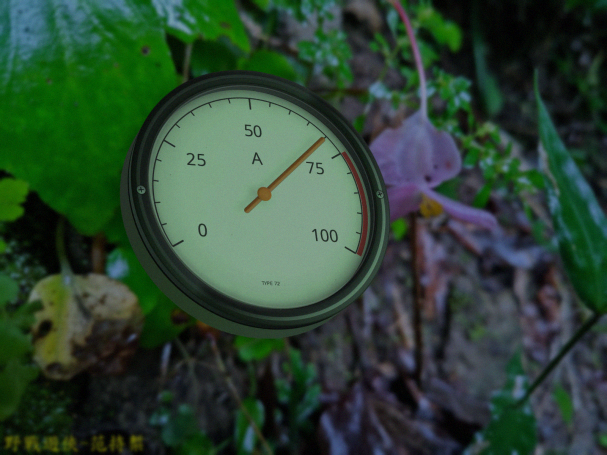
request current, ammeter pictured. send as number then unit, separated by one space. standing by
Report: 70 A
